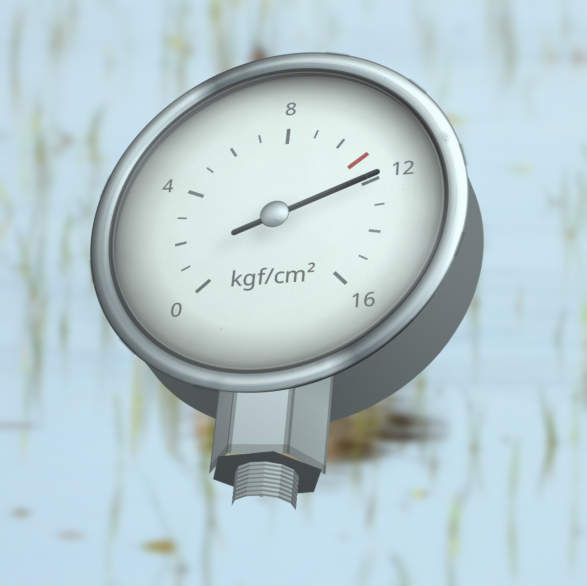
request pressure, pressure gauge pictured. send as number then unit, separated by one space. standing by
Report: 12 kg/cm²
